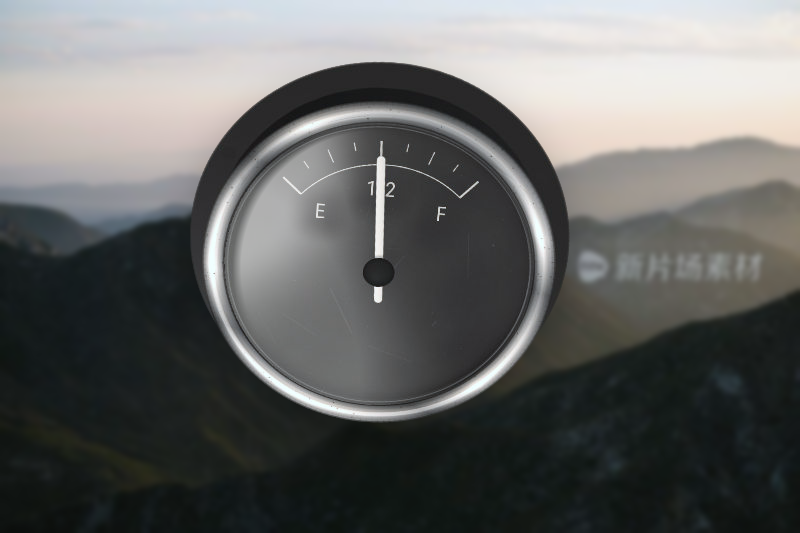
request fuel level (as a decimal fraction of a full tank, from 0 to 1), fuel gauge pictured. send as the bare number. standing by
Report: 0.5
